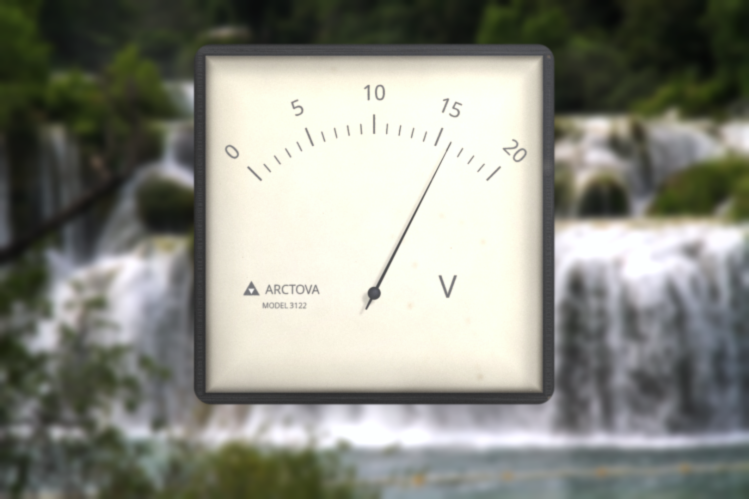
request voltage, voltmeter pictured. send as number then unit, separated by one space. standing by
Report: 16 V
